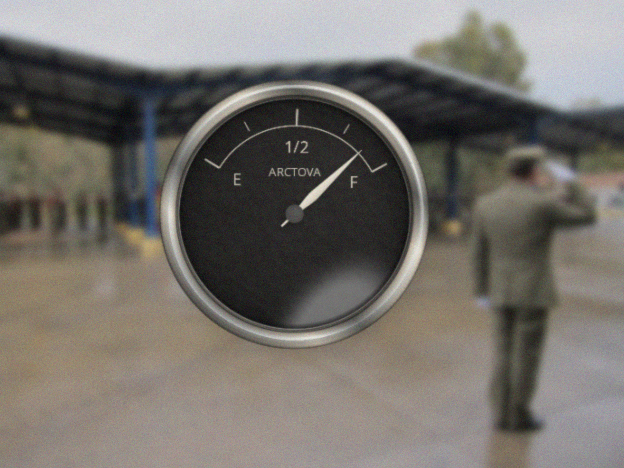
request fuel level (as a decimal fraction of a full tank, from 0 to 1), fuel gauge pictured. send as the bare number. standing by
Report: 0.875
